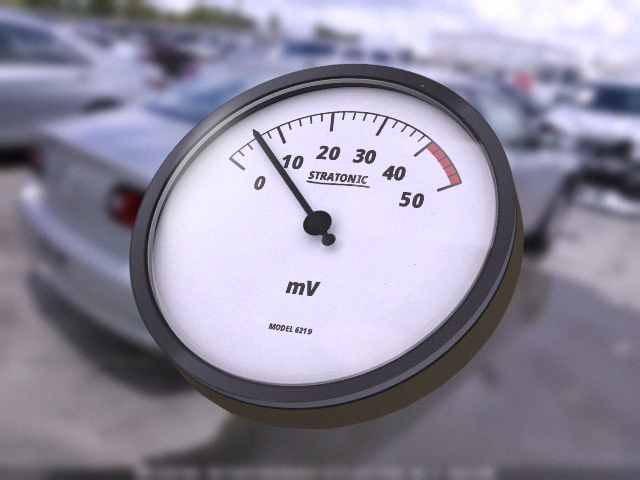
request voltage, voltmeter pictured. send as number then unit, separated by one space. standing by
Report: 6 mV
